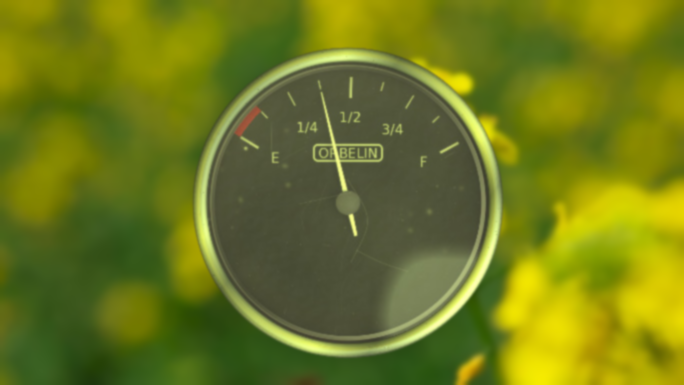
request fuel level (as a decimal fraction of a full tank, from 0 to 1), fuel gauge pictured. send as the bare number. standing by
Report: 0.375
